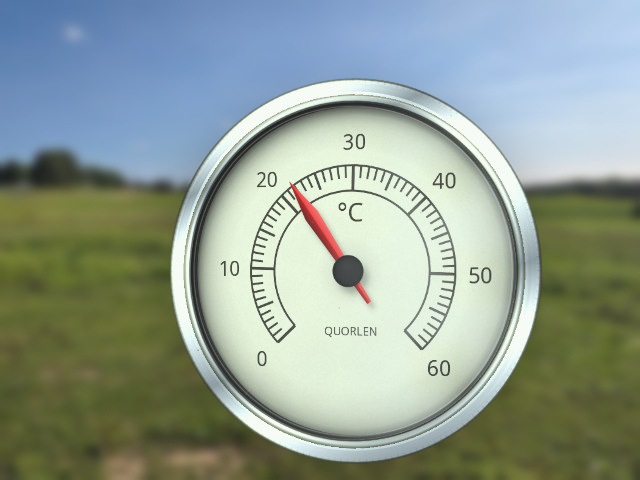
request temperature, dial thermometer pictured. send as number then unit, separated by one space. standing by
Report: 22 °C
